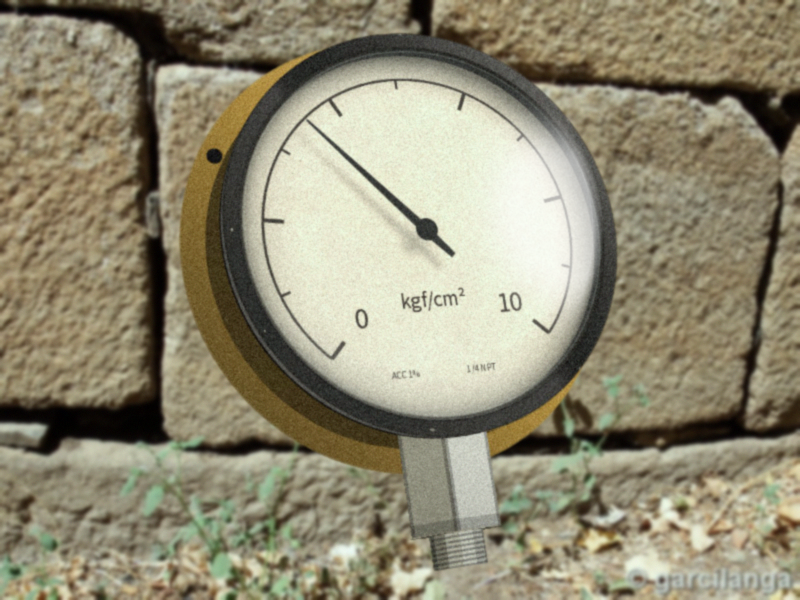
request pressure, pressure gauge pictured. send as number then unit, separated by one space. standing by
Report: 3.5 kg/cm²
